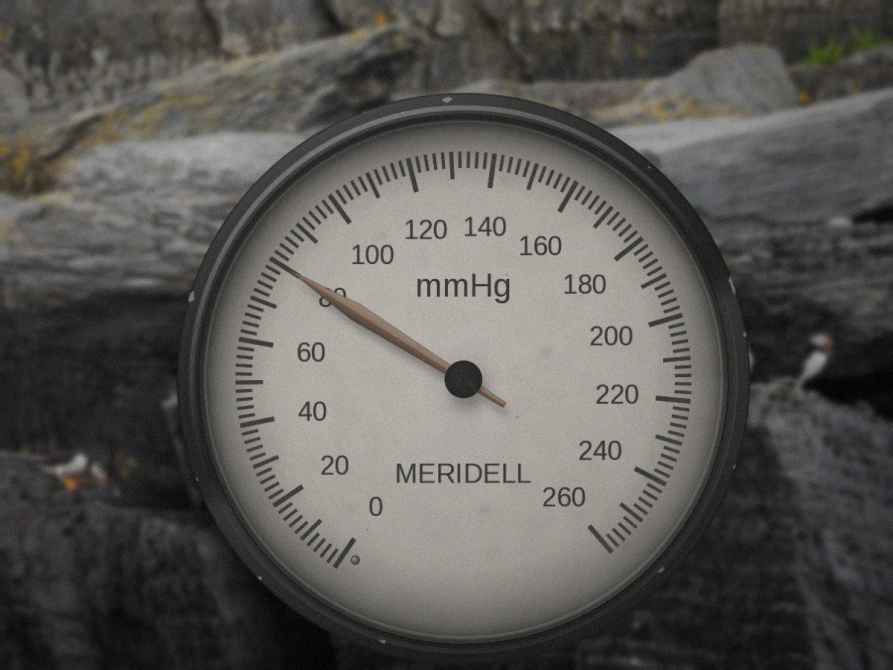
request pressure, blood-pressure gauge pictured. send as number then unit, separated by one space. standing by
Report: 80 mmHg
